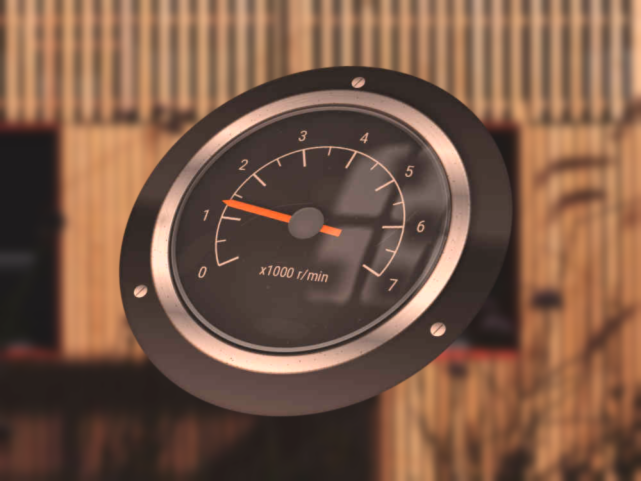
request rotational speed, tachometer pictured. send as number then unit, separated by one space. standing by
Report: 1250 rpm
